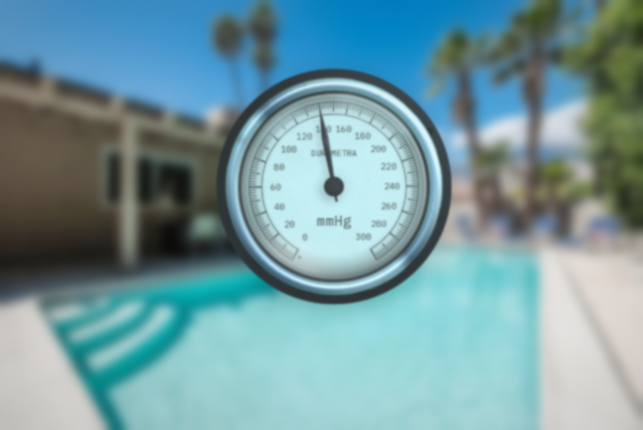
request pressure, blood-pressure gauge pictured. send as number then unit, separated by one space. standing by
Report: 140 mmHg
